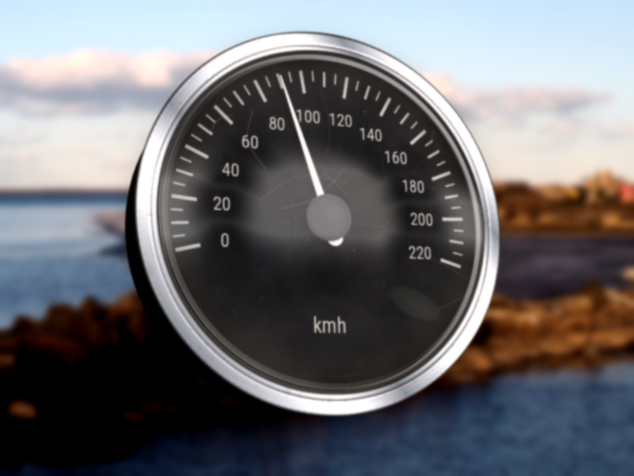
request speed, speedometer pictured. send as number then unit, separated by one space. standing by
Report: 90 km/h
